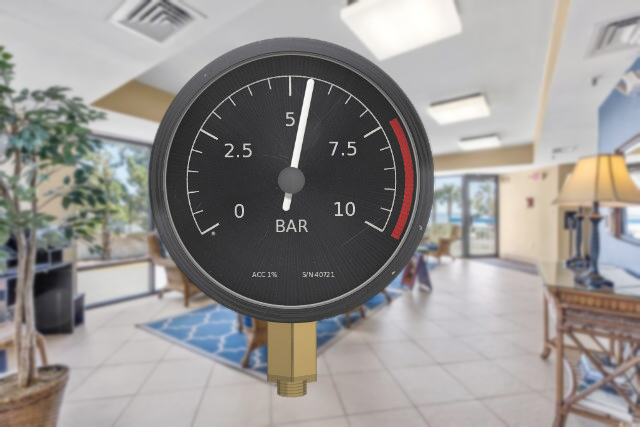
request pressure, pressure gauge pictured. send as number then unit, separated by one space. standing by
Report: 5.5 bar
